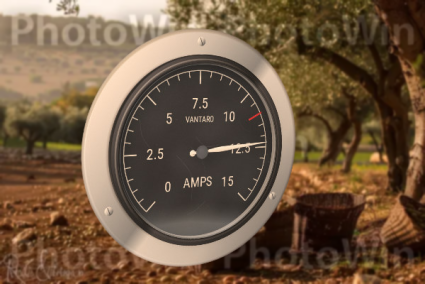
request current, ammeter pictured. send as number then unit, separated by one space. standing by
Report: 12.25 A
